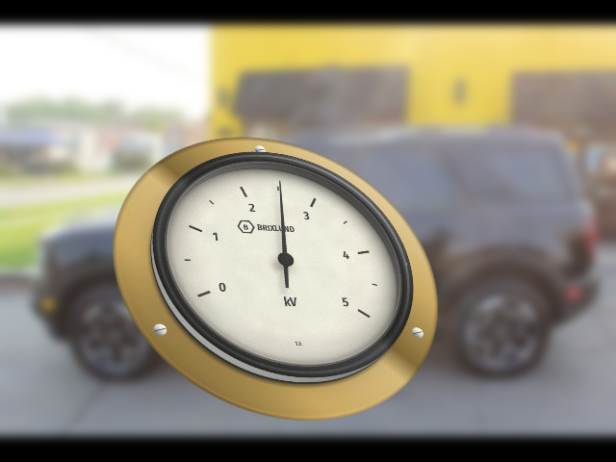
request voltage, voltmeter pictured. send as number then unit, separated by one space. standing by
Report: 2.5 kV
